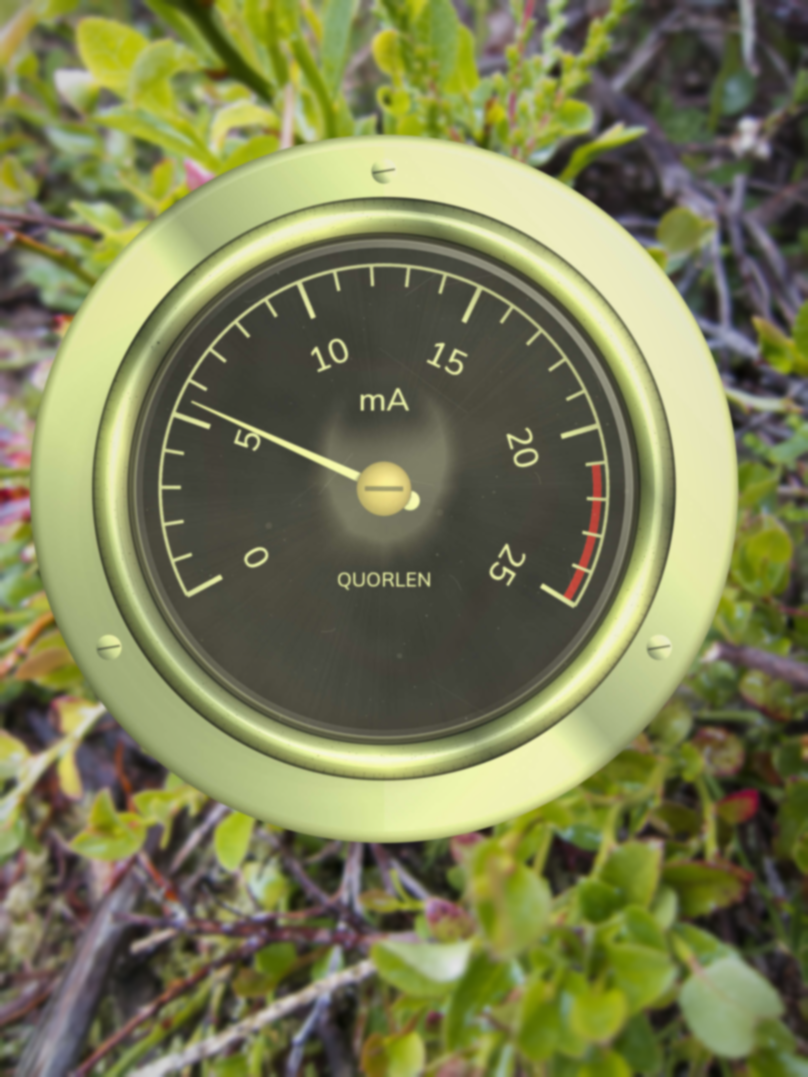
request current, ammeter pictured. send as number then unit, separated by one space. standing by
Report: 5.5 mA
